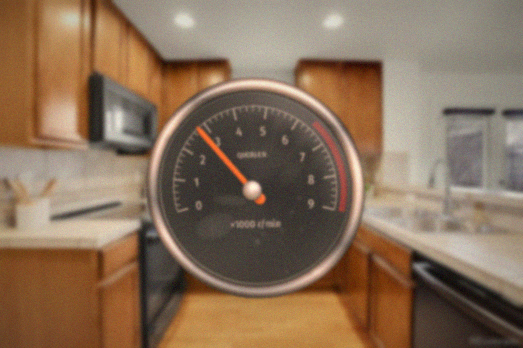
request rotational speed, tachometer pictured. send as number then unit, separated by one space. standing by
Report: 2800 rpm
